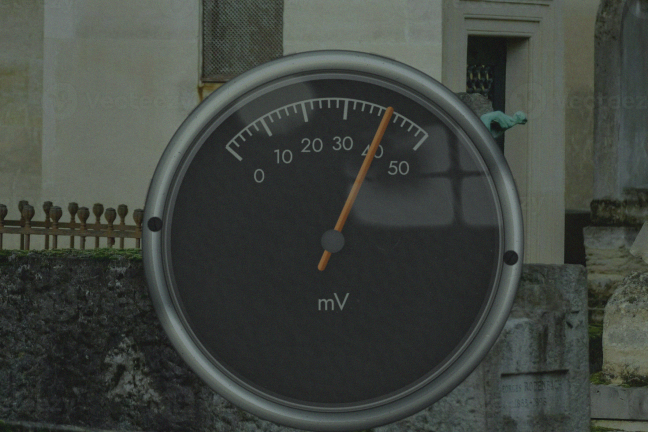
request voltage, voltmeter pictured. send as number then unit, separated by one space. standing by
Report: 40 mV
